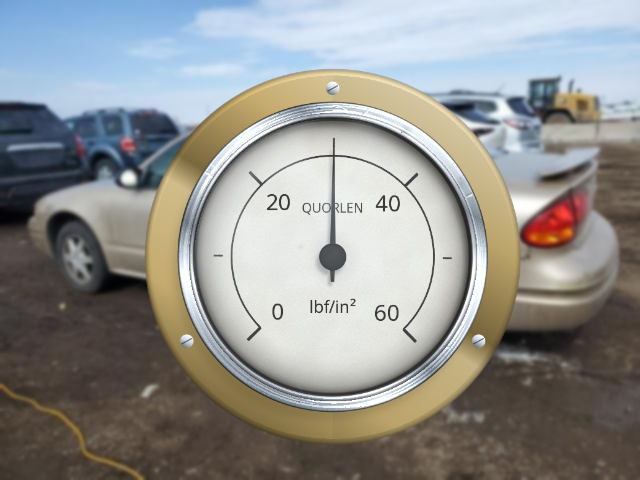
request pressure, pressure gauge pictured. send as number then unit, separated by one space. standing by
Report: 30 psi
